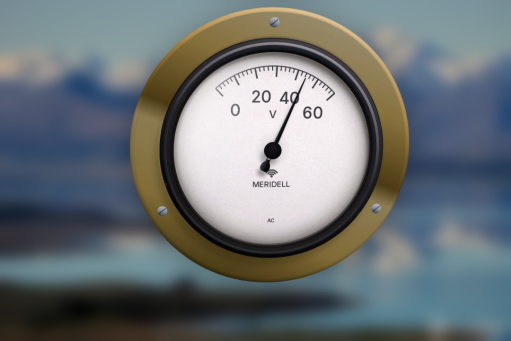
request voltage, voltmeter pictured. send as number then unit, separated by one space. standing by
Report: 44 V
